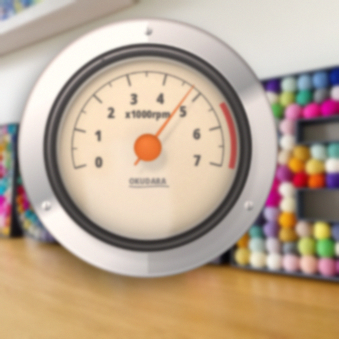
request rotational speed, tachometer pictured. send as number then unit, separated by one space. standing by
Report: 4750 rpm
